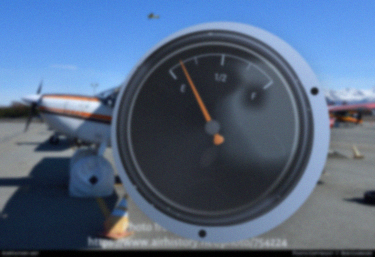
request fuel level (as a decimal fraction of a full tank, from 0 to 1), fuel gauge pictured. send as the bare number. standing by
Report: 0.125
